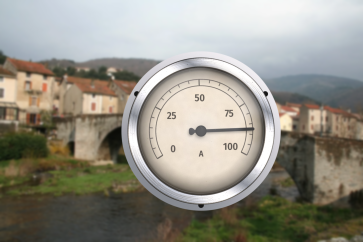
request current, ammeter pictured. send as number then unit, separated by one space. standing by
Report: 87.5 A
